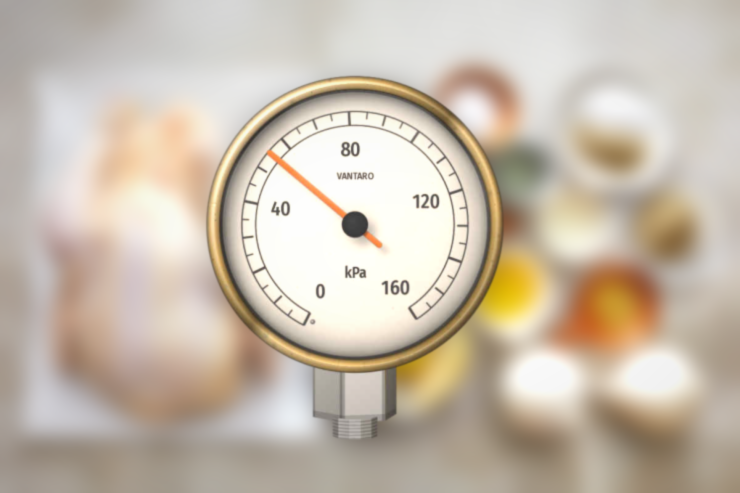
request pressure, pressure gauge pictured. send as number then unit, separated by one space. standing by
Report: 55 kPa
